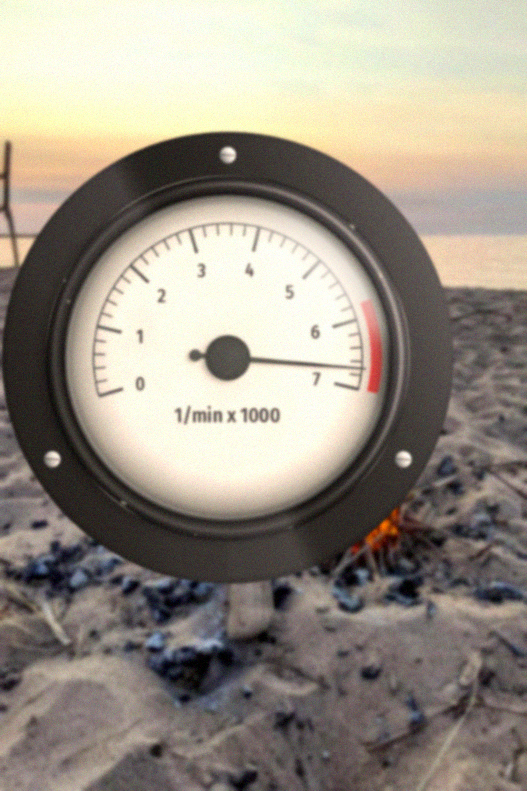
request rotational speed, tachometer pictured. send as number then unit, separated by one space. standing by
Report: 6700 rpm
